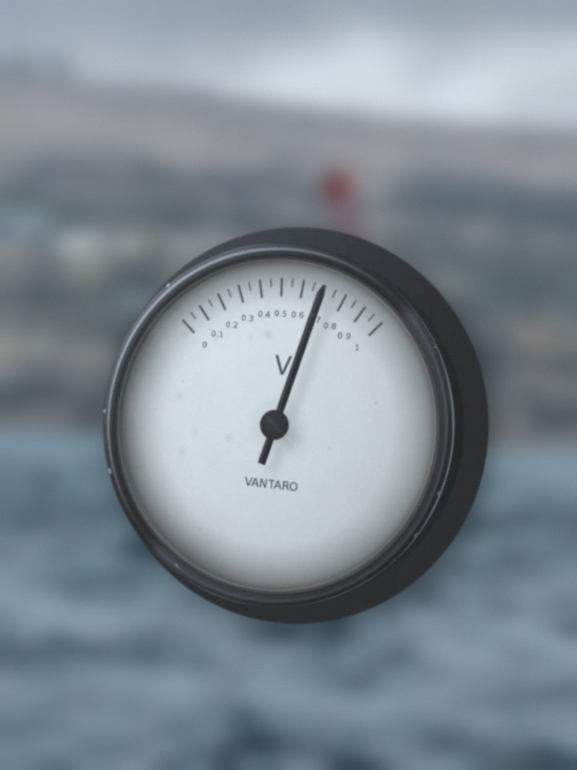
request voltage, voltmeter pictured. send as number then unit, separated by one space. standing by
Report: 0.7 V
